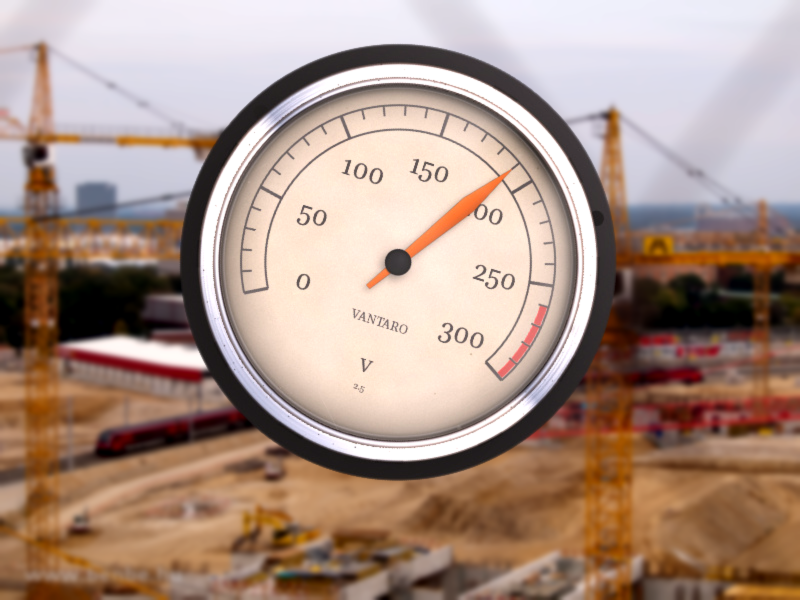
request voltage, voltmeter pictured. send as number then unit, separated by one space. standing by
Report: 190 V
